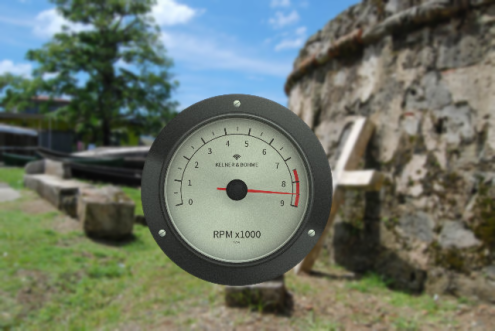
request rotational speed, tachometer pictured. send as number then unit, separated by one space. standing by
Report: 8500 rpm
